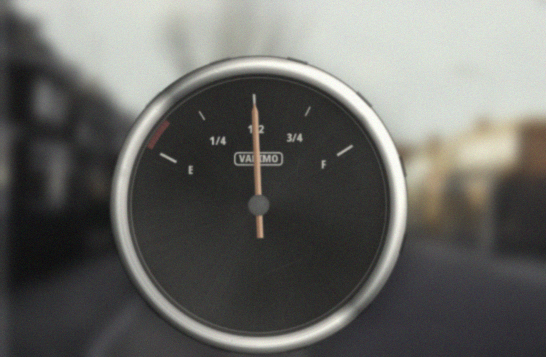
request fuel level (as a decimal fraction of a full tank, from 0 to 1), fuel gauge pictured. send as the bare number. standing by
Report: 0.5
